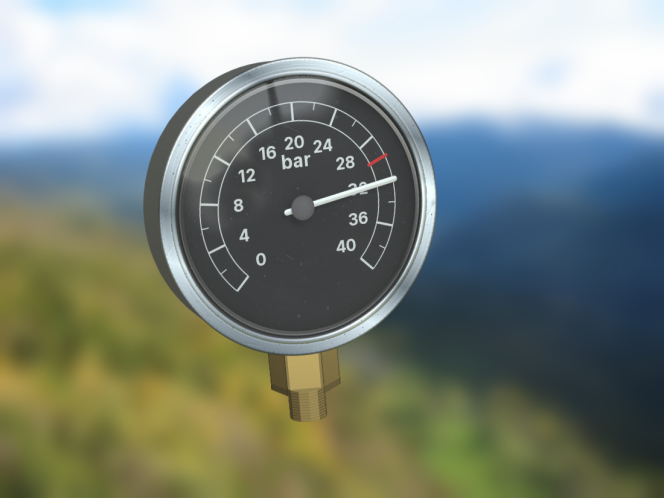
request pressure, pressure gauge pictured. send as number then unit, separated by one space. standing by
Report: 32 bar
